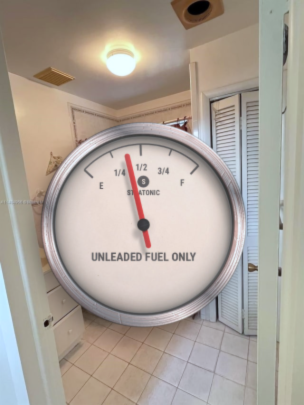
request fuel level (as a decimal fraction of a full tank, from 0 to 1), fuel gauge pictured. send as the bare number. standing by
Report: 0.375
